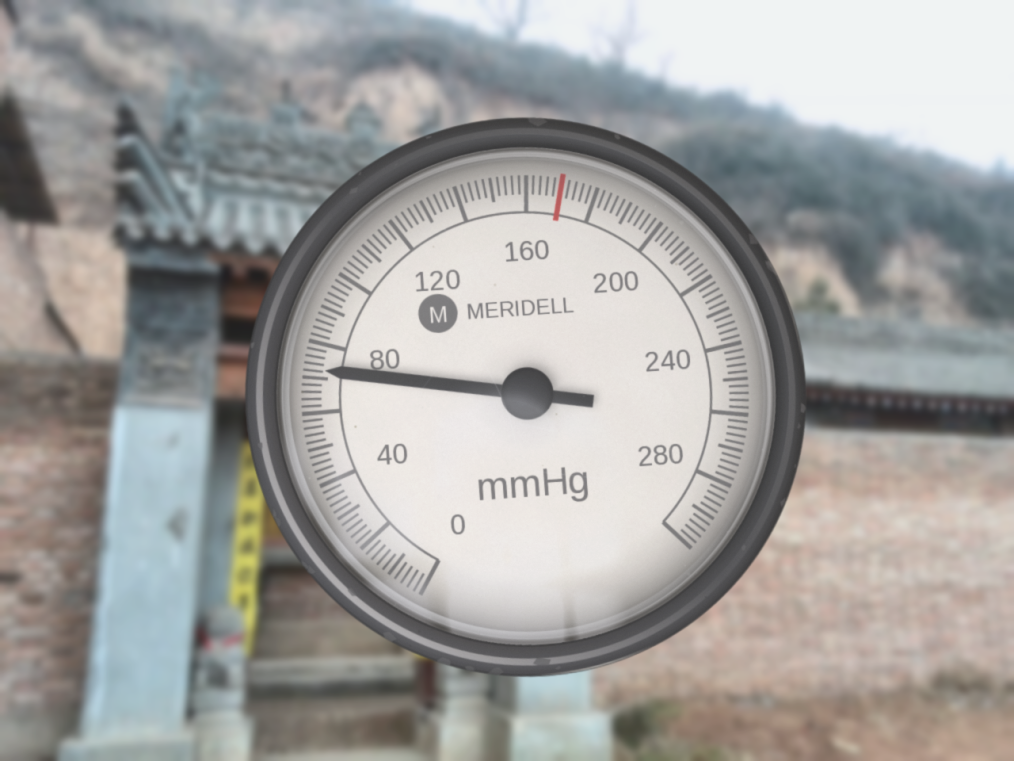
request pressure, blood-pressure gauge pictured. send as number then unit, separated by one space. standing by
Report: 72 mmHg
